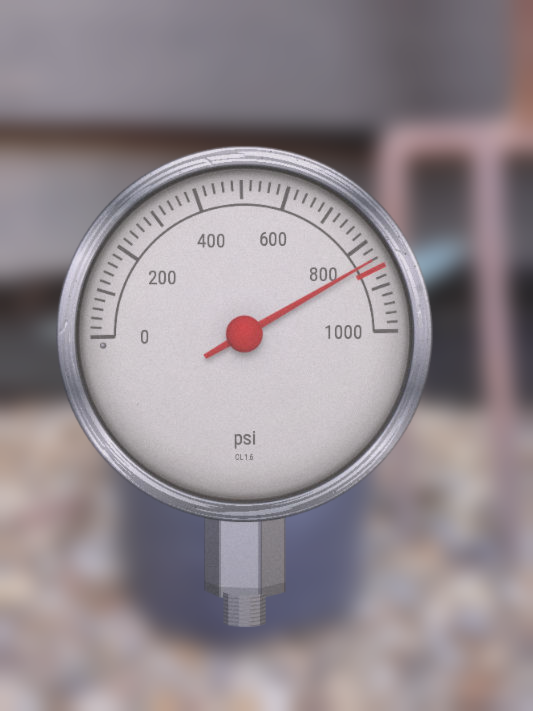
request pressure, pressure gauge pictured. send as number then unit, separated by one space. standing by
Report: 840 psi
